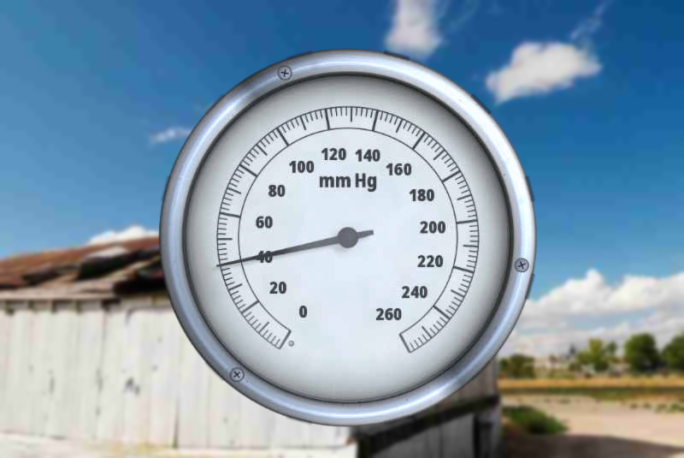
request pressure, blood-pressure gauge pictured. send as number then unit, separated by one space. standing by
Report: 40 mmHg
